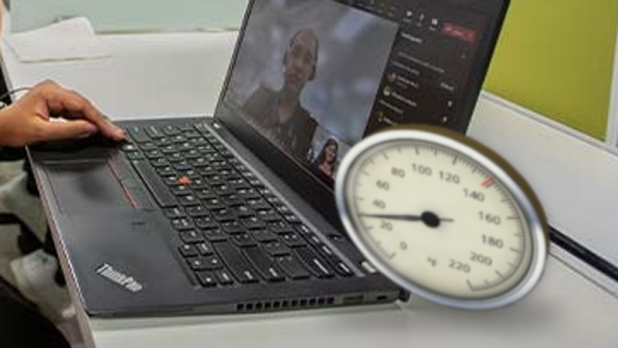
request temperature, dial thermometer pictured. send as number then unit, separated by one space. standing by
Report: 30 °F
